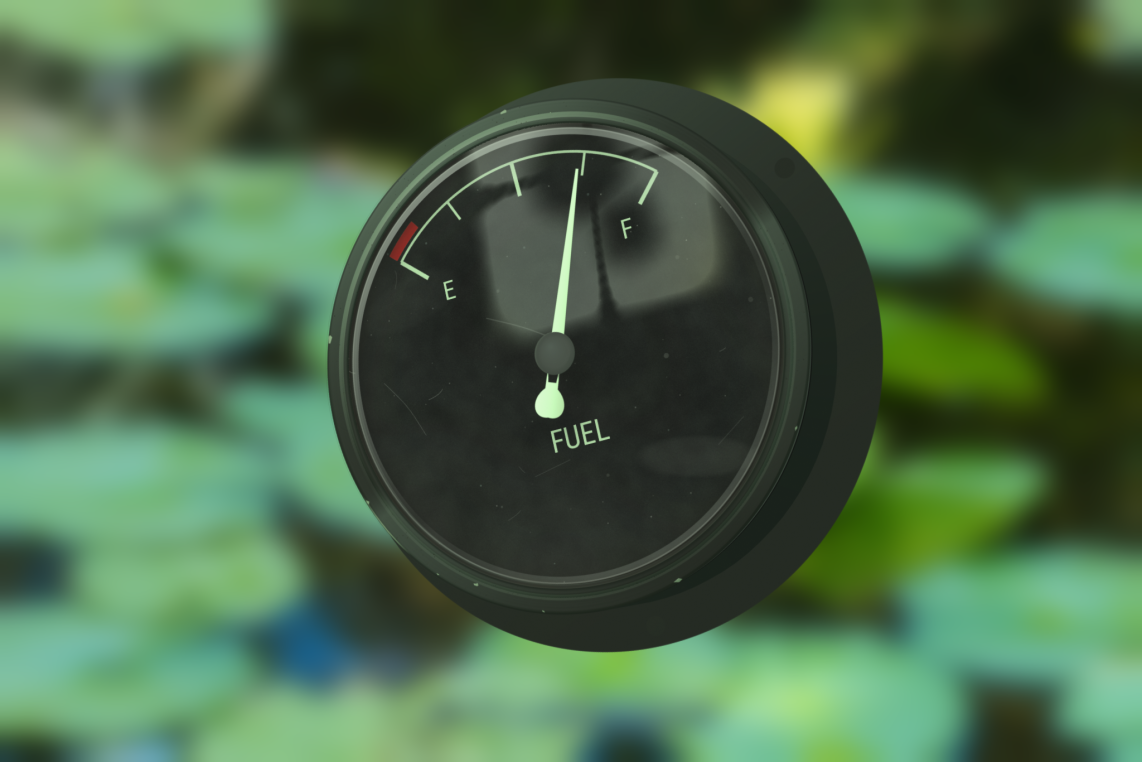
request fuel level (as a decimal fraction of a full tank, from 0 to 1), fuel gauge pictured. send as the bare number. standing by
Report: 0.75
